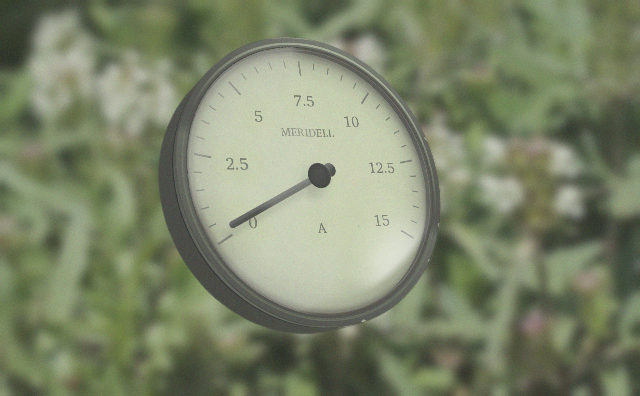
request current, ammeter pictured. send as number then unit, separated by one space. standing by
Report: 0.25 A
